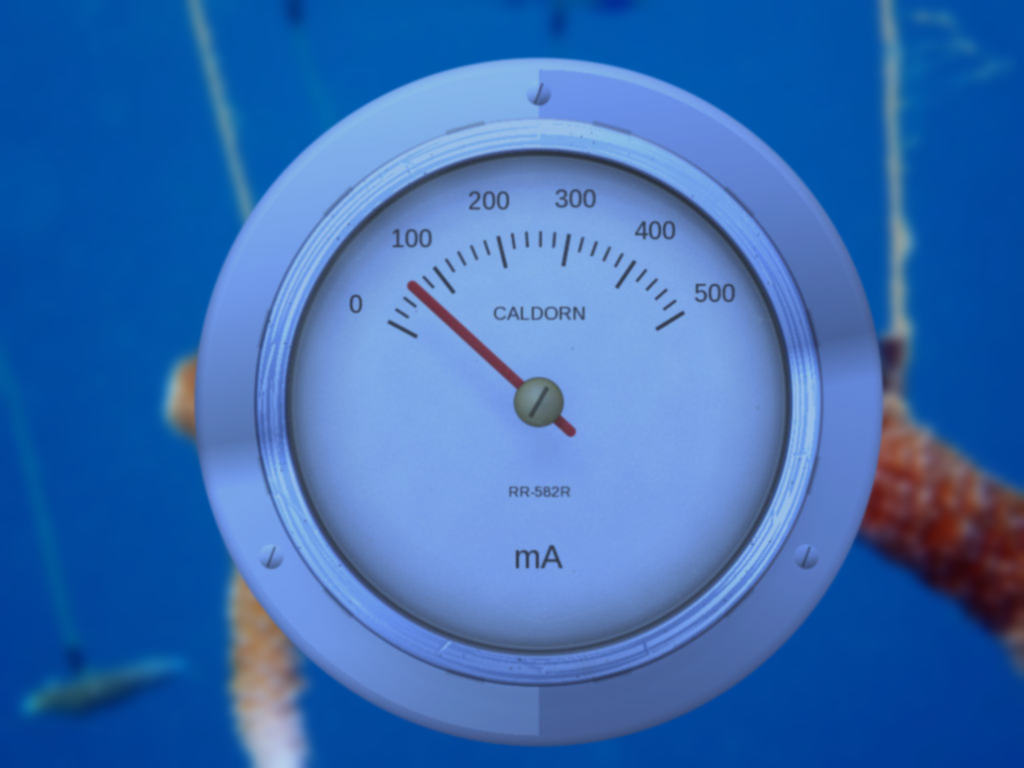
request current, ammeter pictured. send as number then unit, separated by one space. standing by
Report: 60 mA
